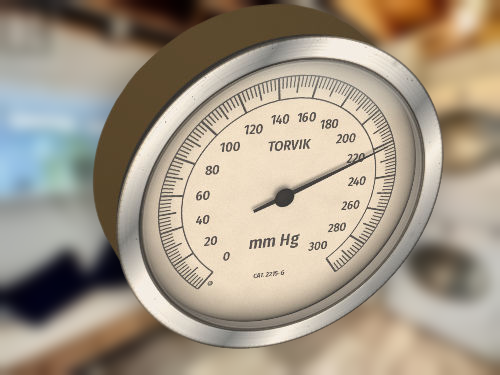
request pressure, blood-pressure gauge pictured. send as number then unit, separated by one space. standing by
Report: 220 mmHg
